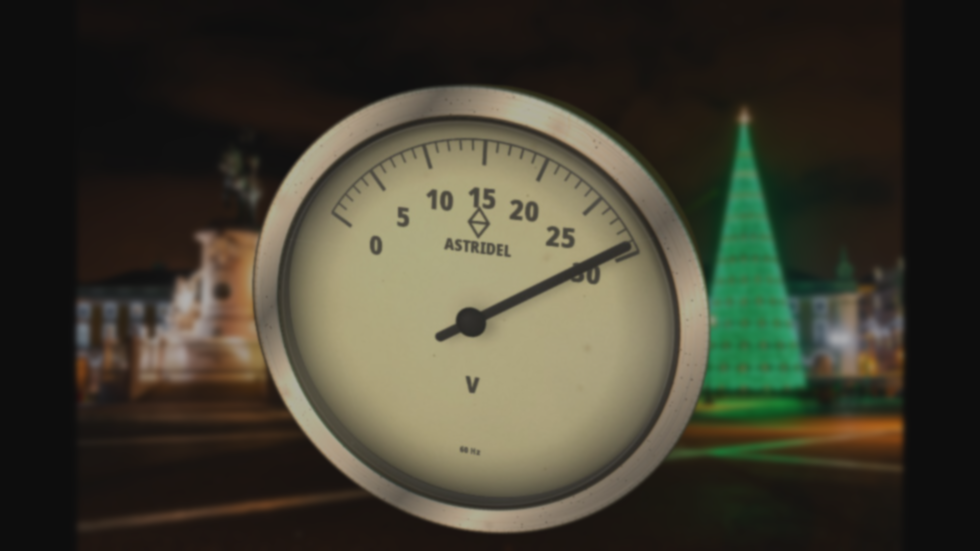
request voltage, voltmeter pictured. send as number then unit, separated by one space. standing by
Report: 29 V
